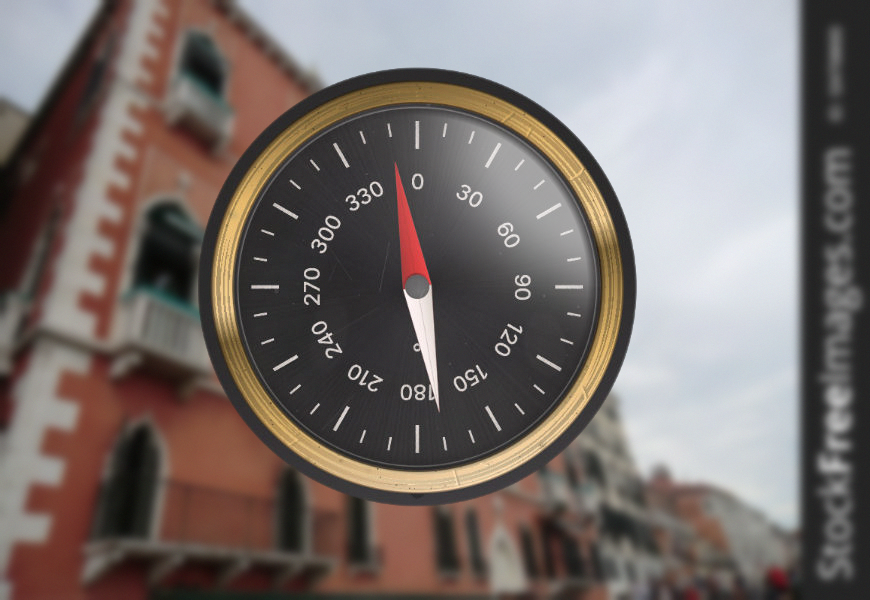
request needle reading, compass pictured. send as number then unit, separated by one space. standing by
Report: 350 °
